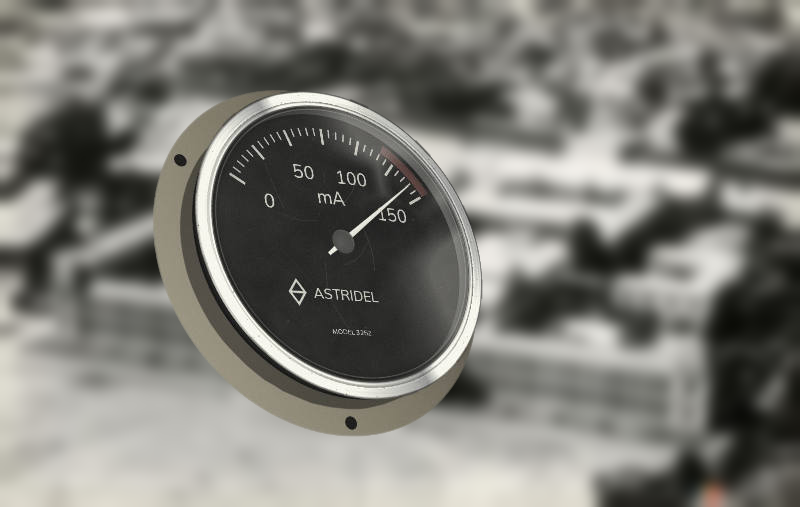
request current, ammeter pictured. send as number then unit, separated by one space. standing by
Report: 140 mA
